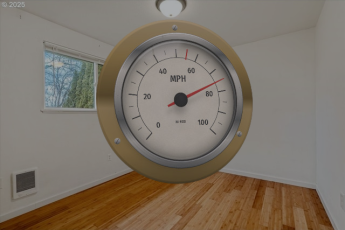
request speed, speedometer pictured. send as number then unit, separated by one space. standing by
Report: 75 mph
